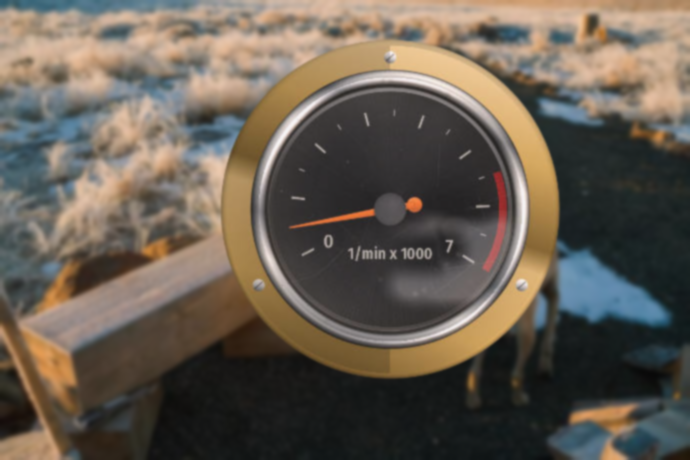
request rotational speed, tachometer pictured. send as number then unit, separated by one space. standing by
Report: 500 rpm
